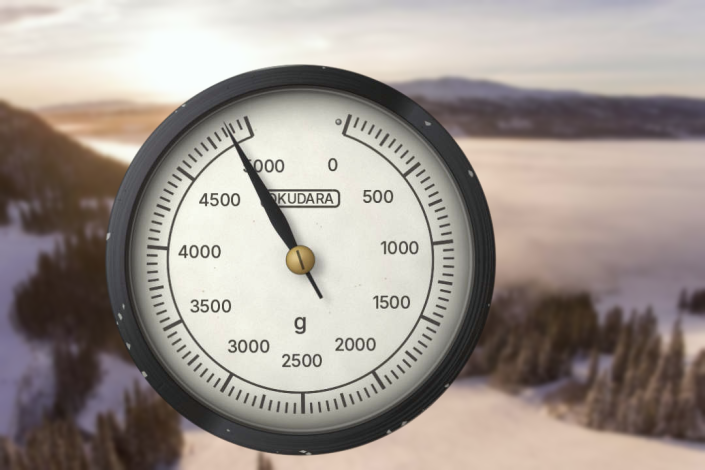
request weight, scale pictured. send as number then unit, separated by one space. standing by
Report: 4875 g
